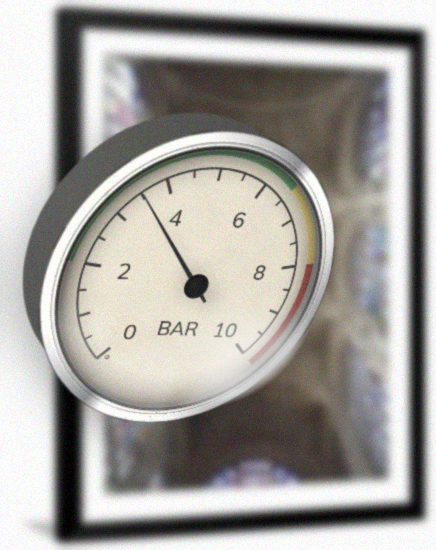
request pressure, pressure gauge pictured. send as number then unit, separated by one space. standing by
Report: 3.5 bar
